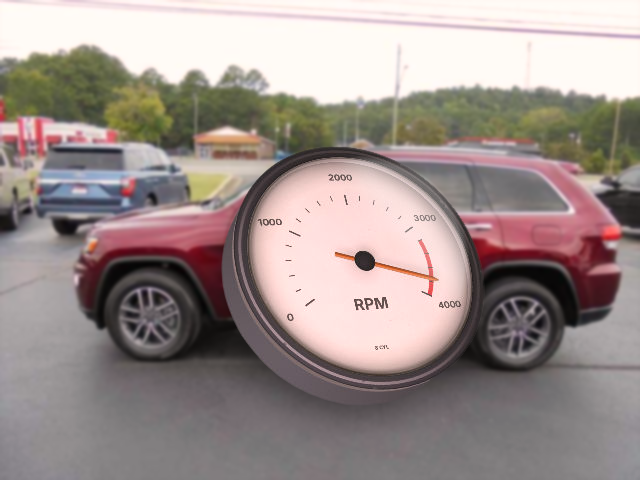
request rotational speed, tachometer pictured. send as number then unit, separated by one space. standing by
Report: 3800 rpm
